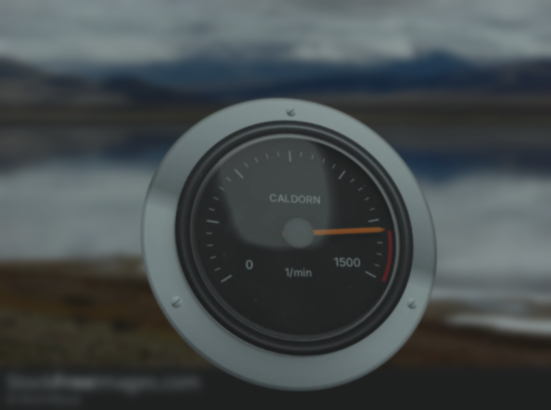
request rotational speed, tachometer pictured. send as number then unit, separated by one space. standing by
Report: 1300 rpm
